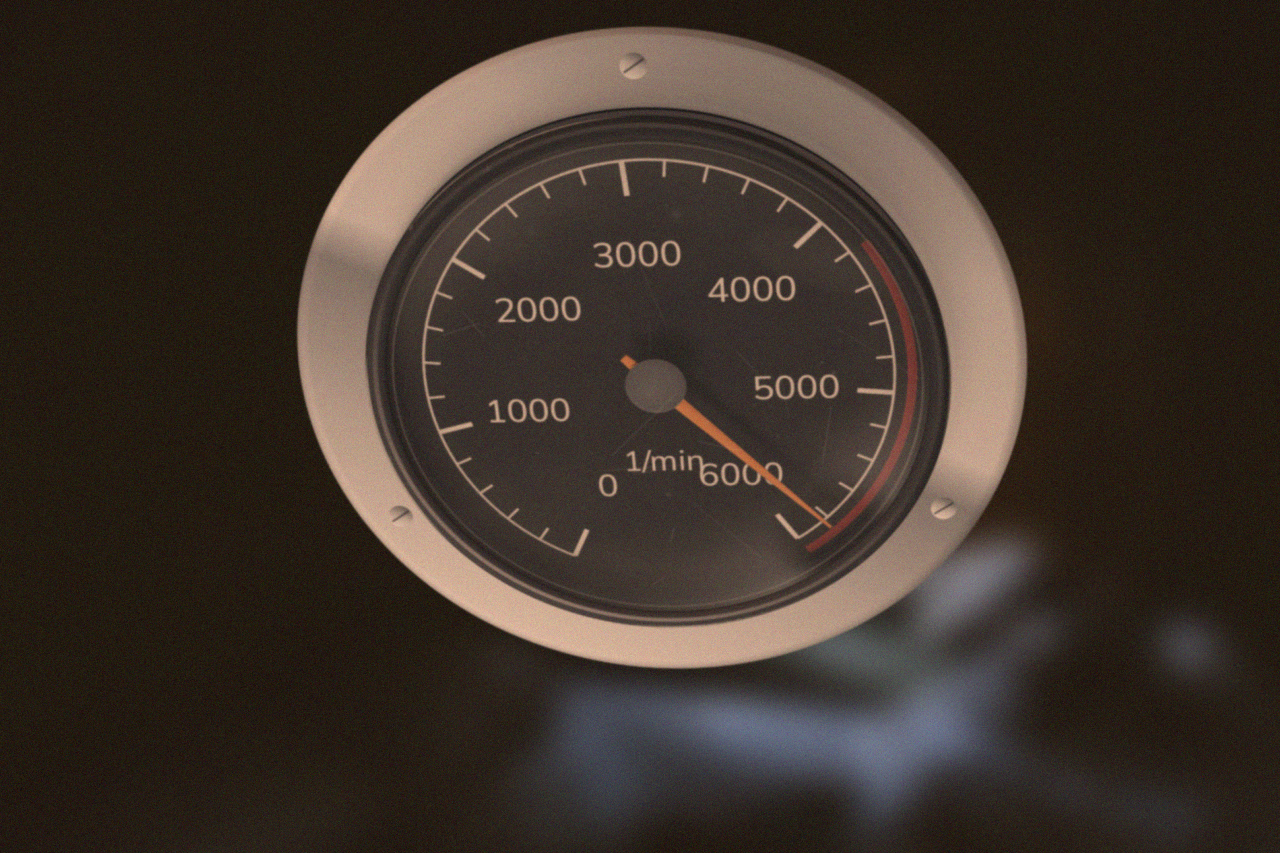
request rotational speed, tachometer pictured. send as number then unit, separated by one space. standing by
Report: 5800 rpm
